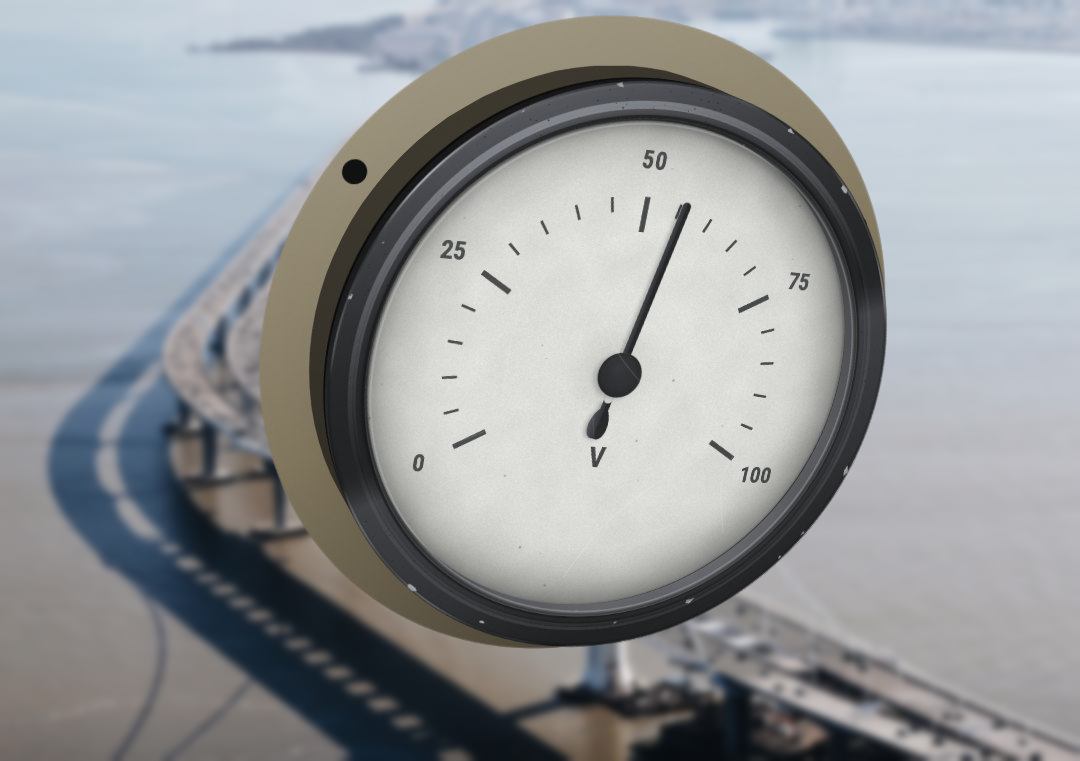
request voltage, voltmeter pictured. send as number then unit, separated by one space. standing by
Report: 55 V
